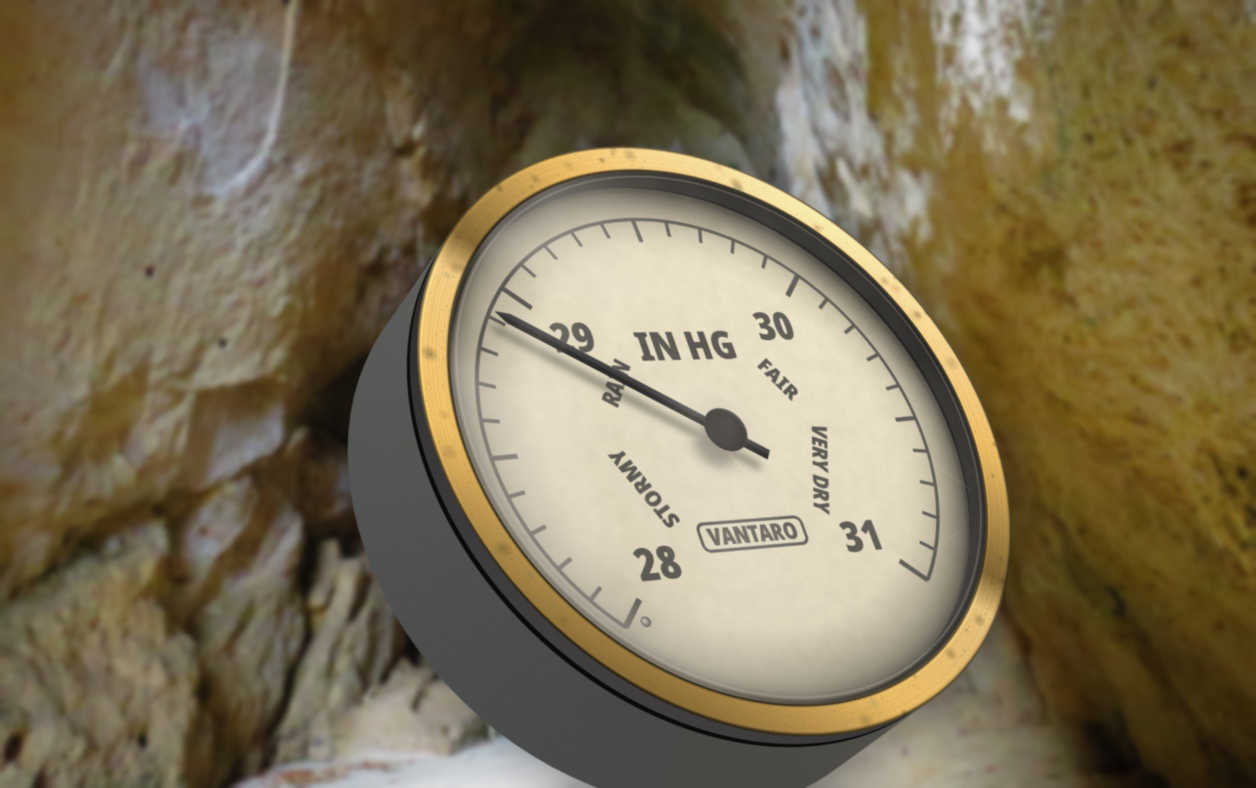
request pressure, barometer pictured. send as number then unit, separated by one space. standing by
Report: 28.9 inHg
